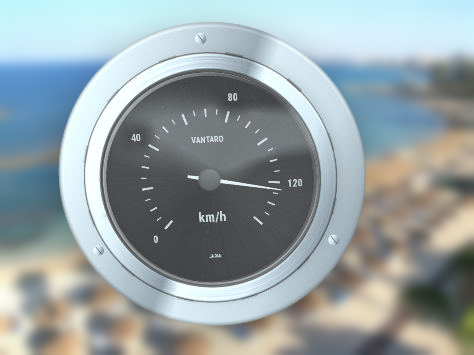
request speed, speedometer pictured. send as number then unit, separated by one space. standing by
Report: 122.5 km/h
